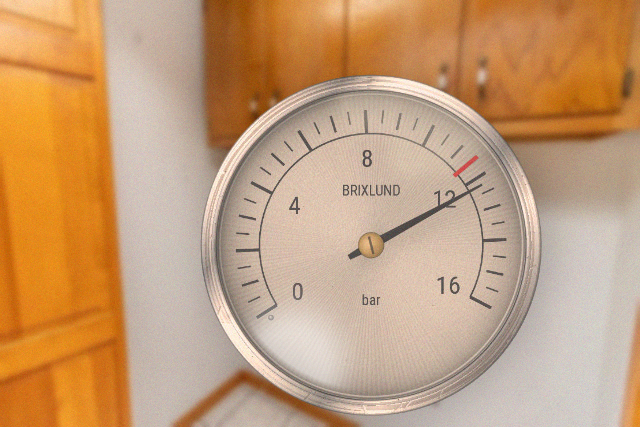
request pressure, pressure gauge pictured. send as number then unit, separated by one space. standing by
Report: 12.25 bar
